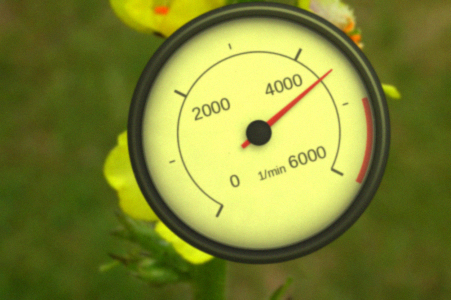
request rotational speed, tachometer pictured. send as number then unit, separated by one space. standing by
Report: 4500 rpm
